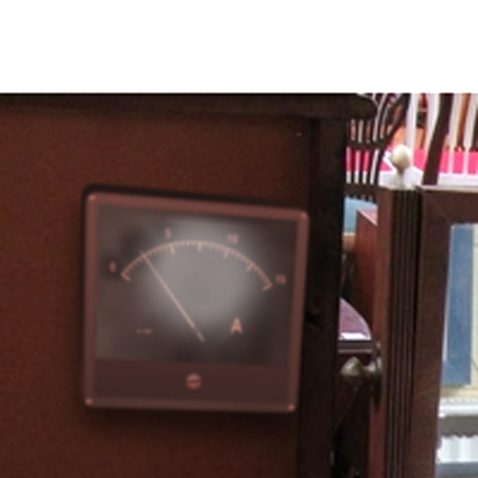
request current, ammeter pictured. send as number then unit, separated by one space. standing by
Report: 2.5 A
